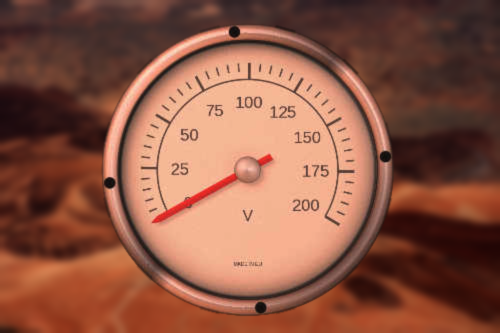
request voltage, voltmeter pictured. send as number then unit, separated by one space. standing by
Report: 0 V
